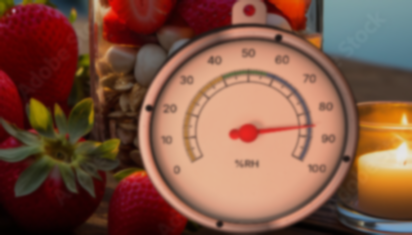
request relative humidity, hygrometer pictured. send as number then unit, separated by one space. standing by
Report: 85 %
